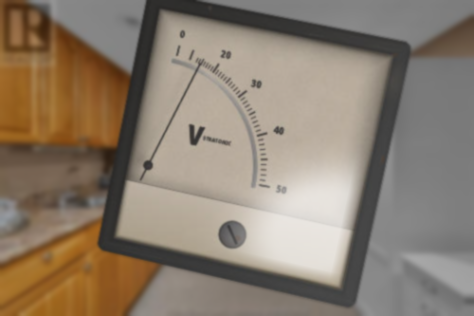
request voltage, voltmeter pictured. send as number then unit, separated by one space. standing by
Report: 15 V
